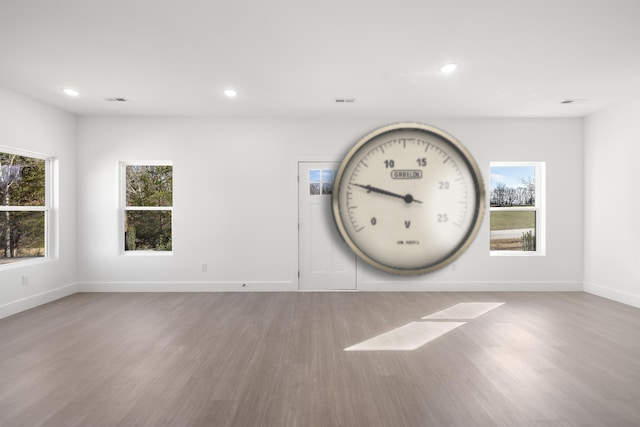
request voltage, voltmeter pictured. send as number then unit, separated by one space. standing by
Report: 5 V
